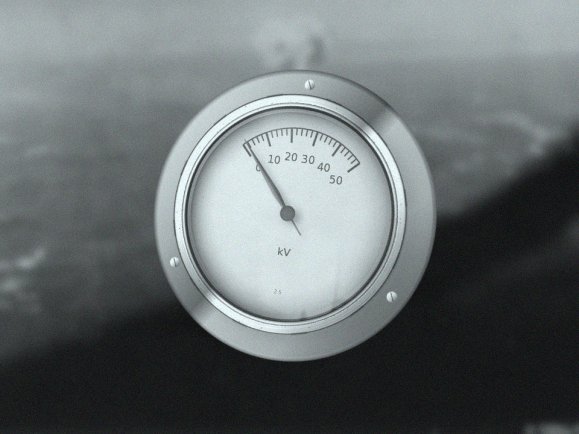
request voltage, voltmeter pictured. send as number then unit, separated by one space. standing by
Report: 2 kV
